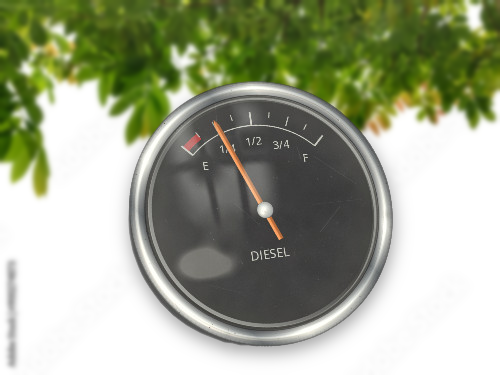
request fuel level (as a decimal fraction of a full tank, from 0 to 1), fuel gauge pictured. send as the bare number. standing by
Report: 0.25
